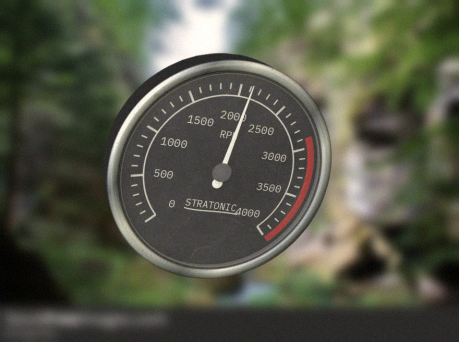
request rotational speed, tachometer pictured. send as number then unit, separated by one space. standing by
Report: 2100 rpm
